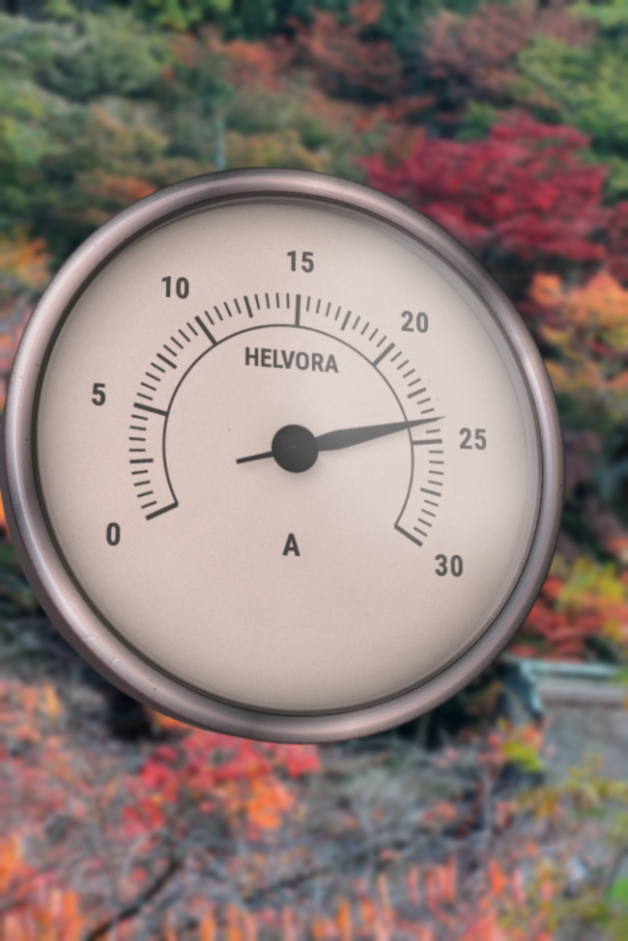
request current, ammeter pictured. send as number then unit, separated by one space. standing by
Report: 24 A
